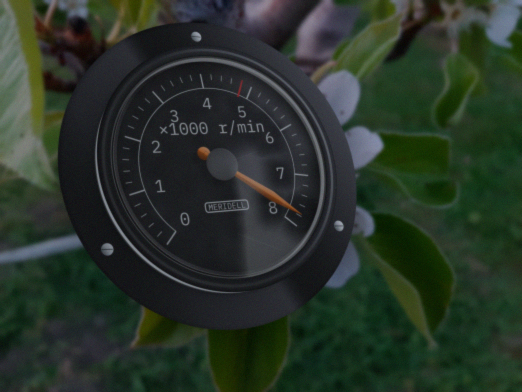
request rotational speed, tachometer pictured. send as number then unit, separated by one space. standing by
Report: 7800 rpm
